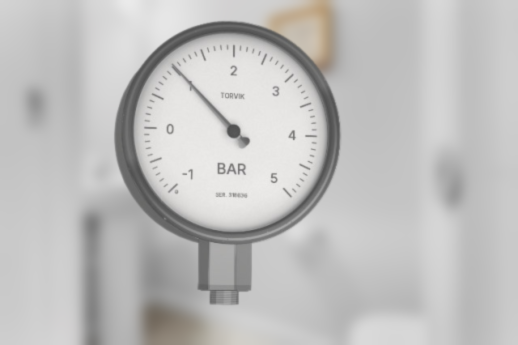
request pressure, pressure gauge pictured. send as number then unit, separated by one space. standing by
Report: 1 bar
